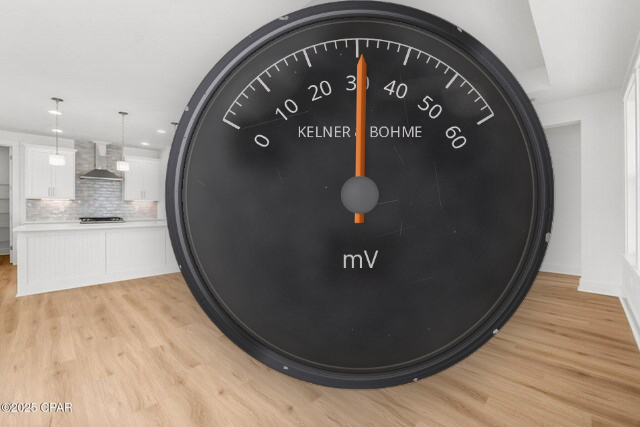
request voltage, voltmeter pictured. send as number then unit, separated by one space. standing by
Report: 31 mV
